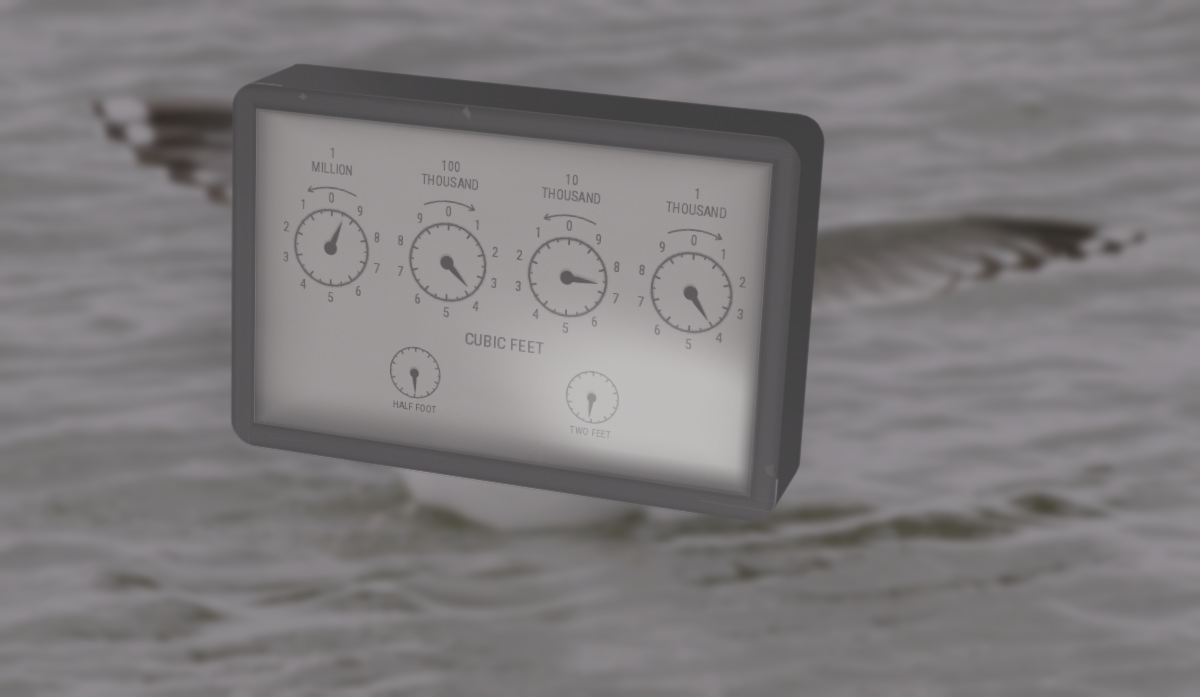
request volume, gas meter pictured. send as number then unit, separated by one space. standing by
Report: 937400 ft³
